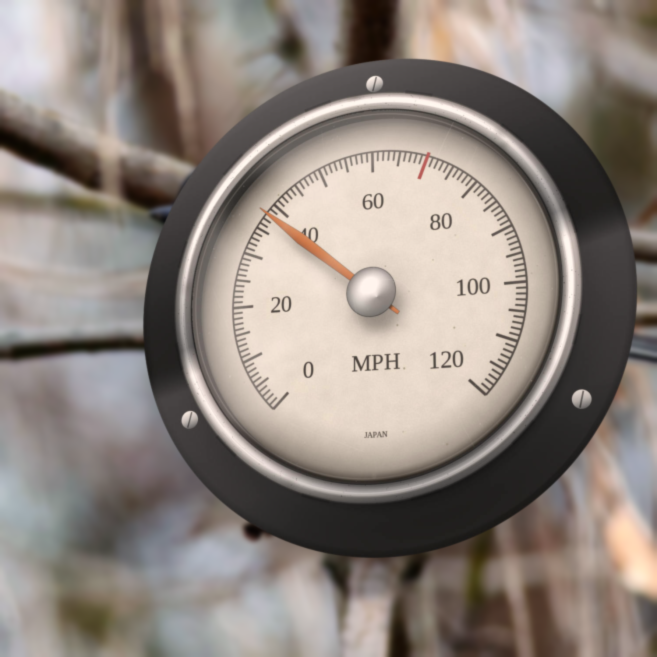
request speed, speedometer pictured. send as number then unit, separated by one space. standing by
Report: 38 mph
